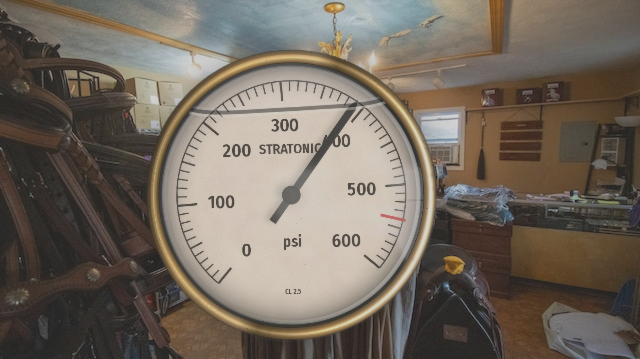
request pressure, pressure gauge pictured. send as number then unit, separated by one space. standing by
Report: 390 psi
